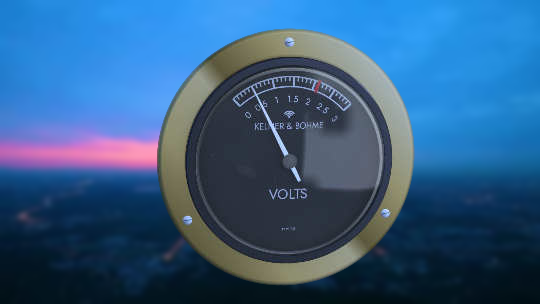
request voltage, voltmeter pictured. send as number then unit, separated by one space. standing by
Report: 0.5 V
